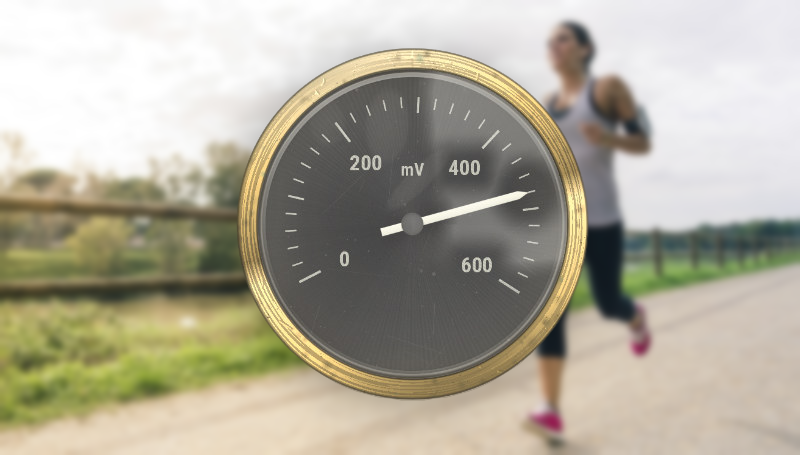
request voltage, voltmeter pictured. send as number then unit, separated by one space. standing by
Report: 480 mV
